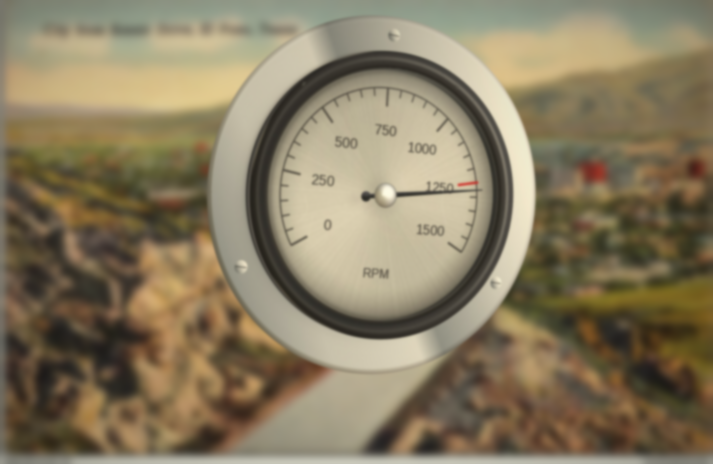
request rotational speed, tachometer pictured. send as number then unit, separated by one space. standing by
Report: 1275 rpm
